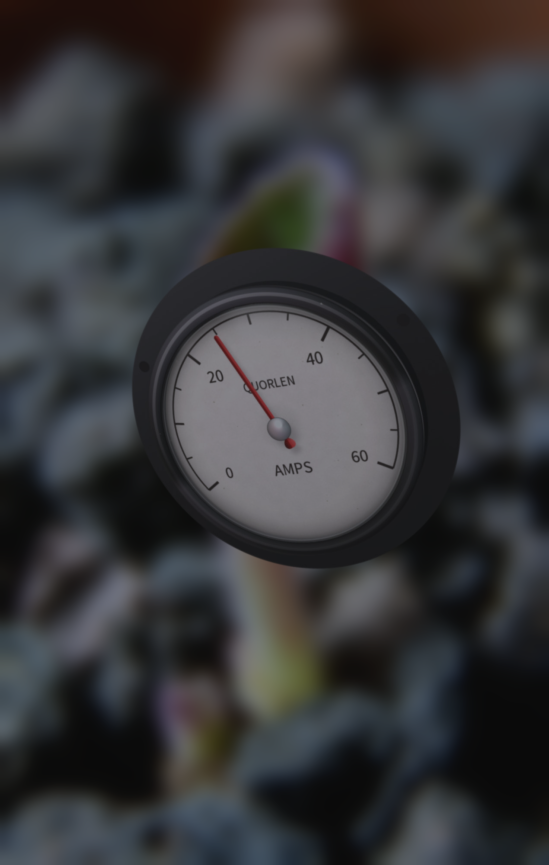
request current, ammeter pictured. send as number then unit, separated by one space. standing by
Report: 25 A
